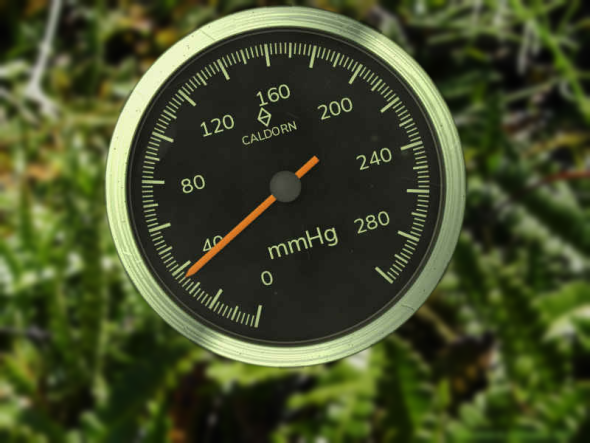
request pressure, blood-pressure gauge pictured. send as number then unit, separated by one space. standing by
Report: 36 mmHg
